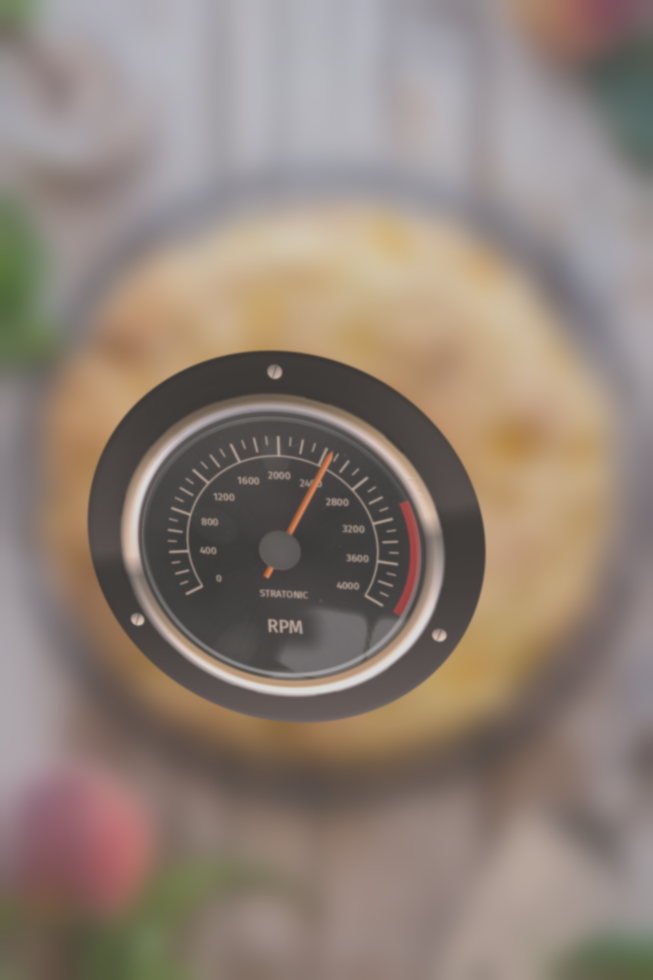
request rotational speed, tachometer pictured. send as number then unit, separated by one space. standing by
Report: 2450 rpm
